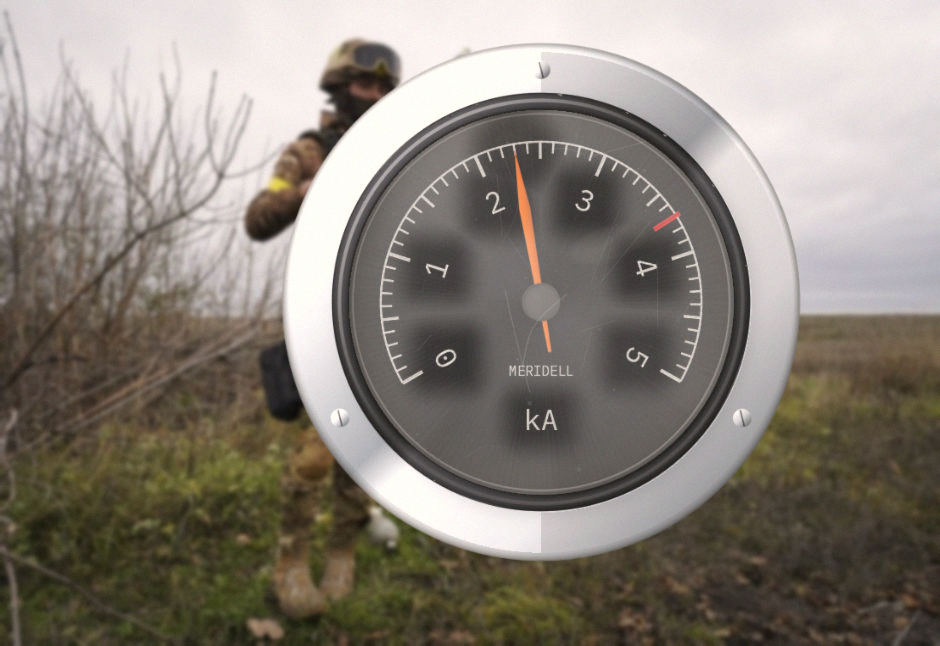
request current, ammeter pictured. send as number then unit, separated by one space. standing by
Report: 2.3 kA
